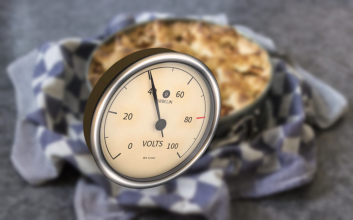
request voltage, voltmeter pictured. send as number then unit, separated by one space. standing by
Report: 40 V
